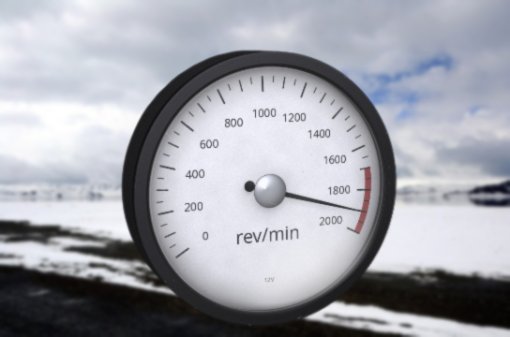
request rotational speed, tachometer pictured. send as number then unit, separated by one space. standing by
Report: 1900 rpm
